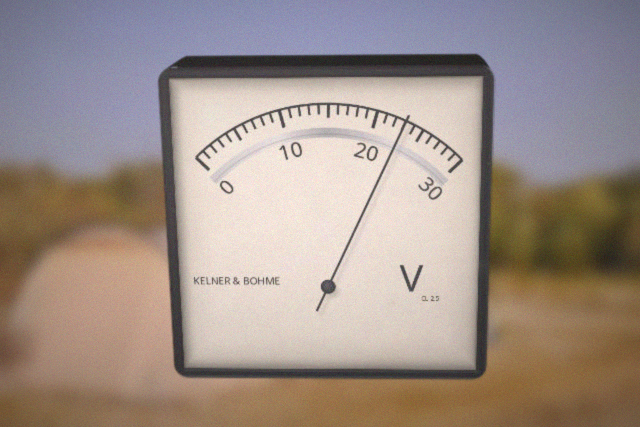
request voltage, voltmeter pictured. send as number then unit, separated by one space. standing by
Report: 23 V
